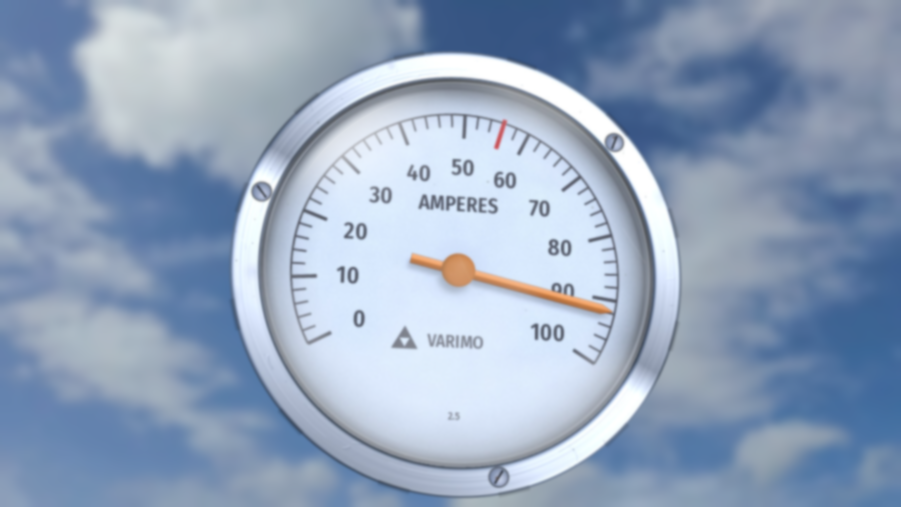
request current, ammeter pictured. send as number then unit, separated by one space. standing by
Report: 92 A
